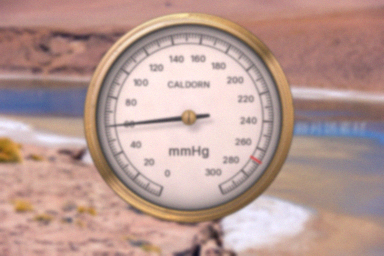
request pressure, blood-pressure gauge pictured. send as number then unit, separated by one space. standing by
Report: 60 mmHg
